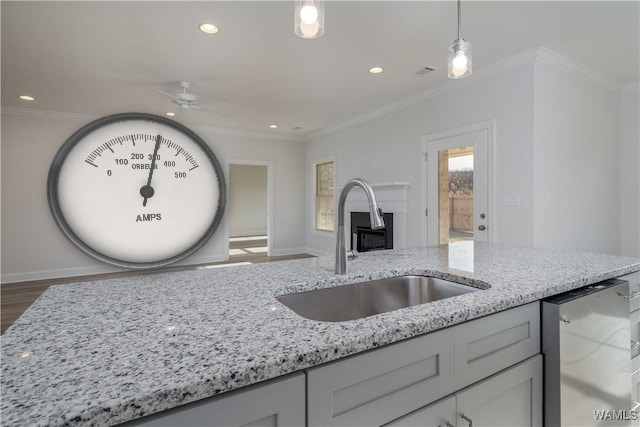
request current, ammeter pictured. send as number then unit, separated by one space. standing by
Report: 300 A
